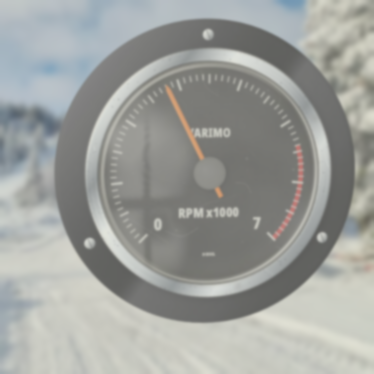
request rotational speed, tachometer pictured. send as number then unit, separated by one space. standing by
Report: 2800 rpm
